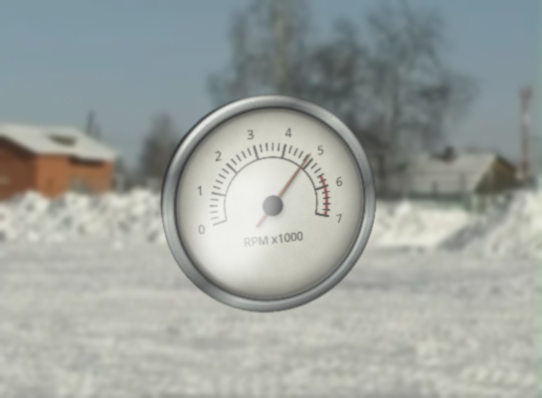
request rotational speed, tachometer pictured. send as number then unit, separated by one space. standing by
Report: 4800 rpm
